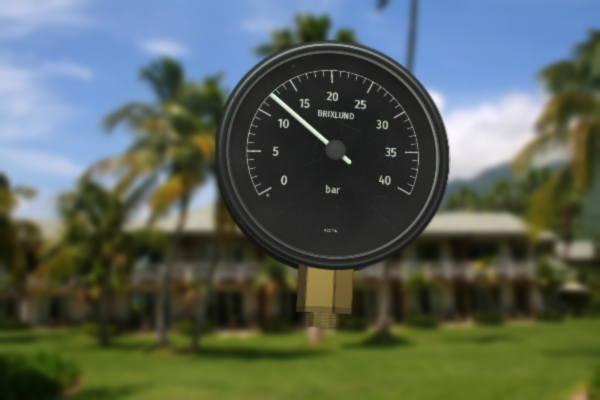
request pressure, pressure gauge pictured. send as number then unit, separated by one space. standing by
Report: 12 bar
